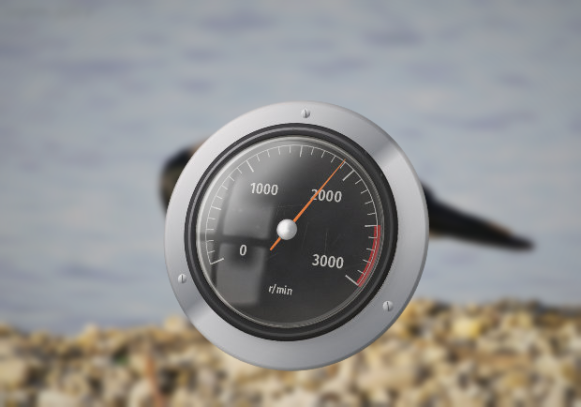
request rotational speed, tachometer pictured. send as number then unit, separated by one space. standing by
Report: 1900 rpm
